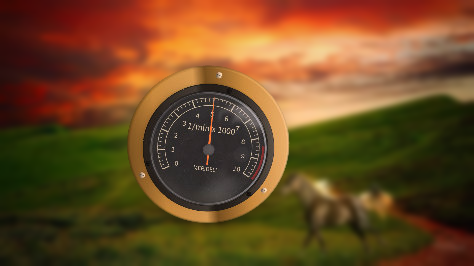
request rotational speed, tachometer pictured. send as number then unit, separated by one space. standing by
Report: 5000 rpm
